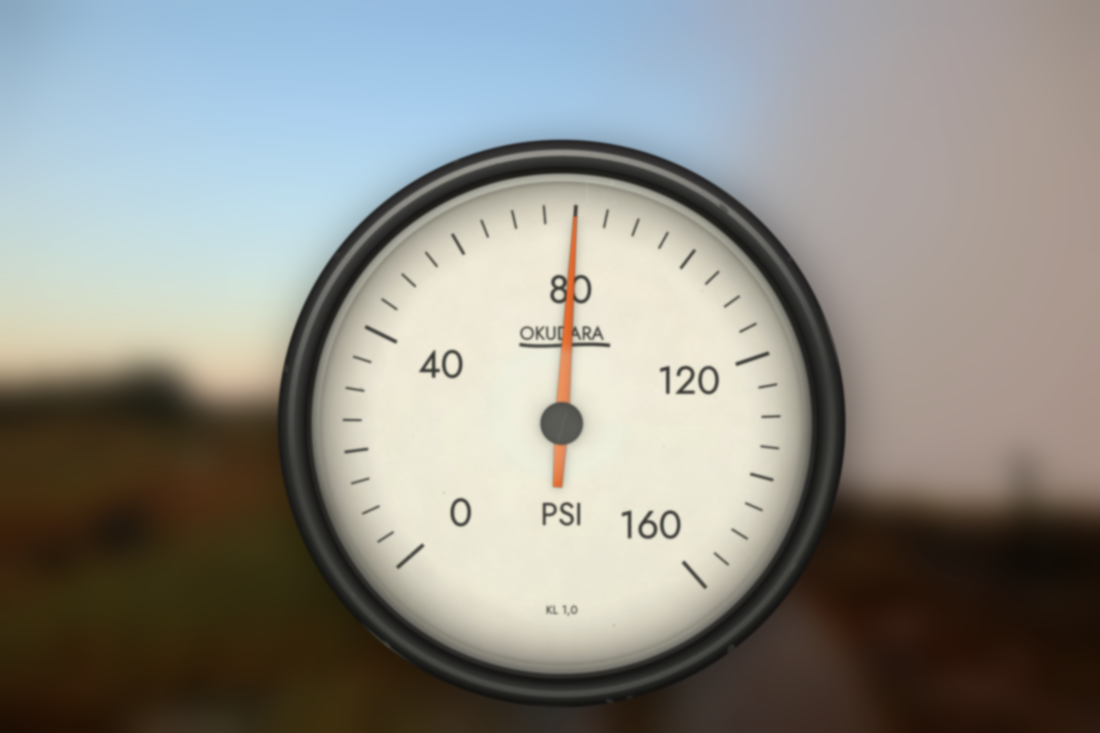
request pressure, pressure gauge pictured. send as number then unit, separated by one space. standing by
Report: 80 psi
